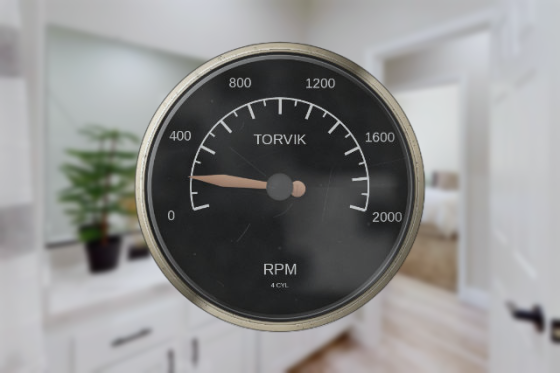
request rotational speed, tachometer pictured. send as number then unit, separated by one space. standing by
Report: 200 rpm
